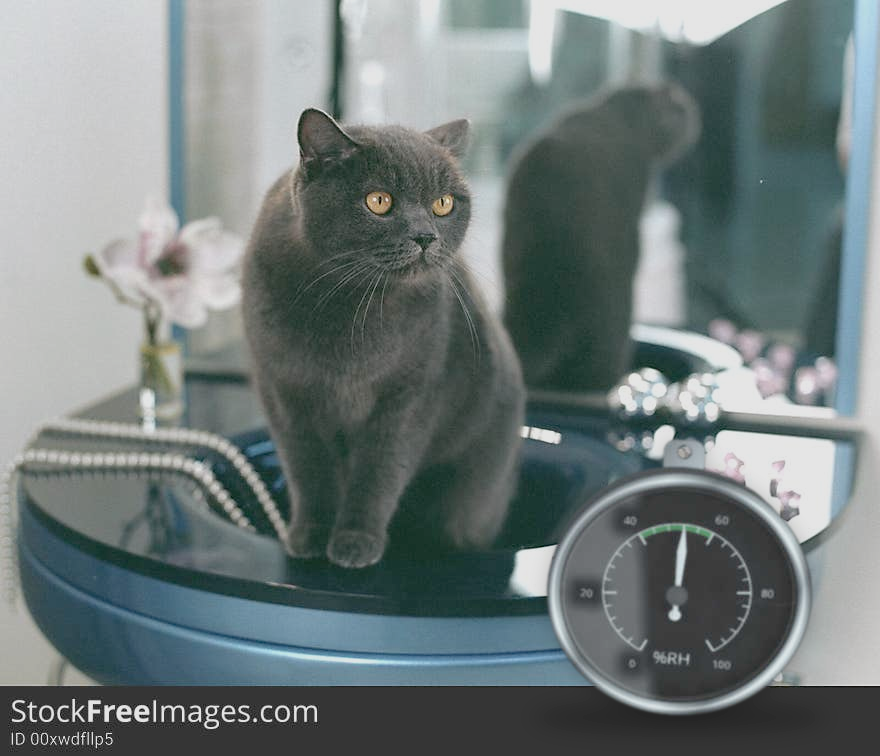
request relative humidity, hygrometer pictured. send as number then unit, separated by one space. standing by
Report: 52 %
